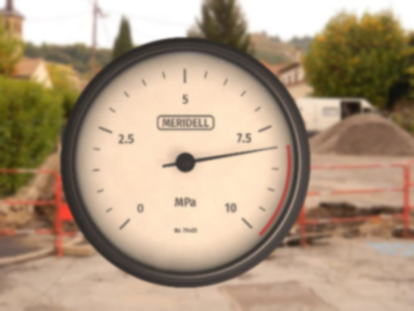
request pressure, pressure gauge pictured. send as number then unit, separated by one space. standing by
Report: 8 MPa
